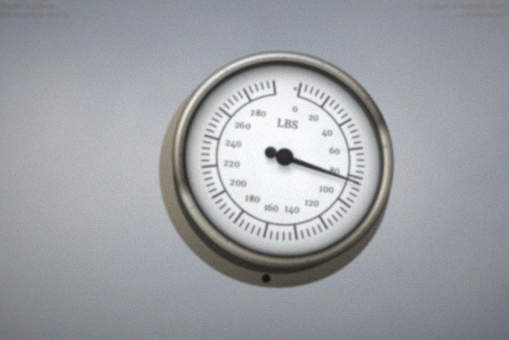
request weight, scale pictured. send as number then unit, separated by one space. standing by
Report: 84 lb
